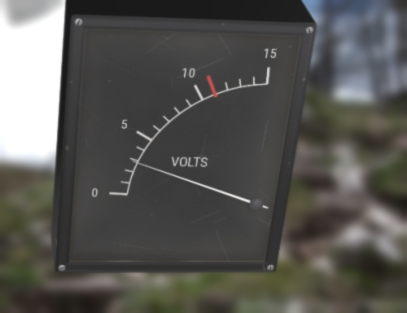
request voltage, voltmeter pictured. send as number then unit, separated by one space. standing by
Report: 3 V
